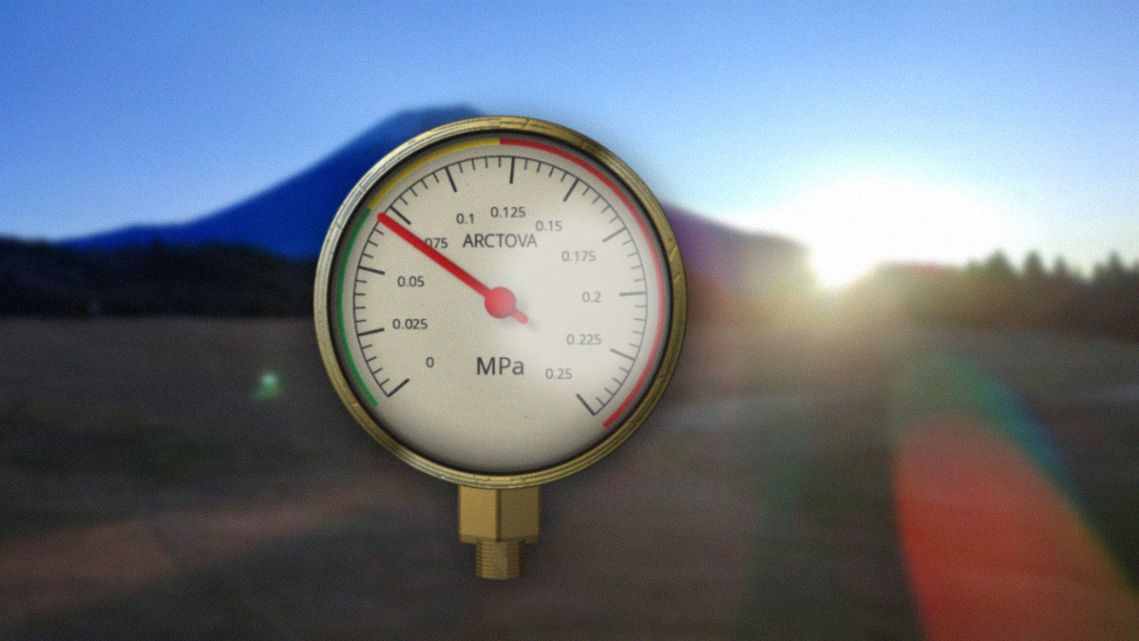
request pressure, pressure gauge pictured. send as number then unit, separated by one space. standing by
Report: 0.07 MPa
